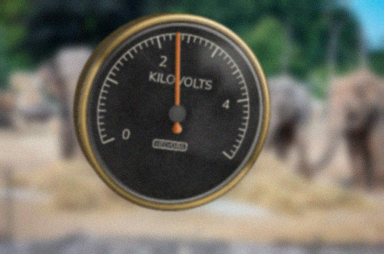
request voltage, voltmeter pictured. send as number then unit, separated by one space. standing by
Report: 2.3 kV
